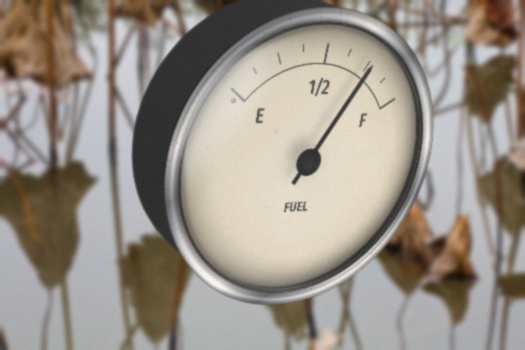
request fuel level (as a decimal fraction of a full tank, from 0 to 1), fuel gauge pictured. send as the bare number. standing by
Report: 0.75
